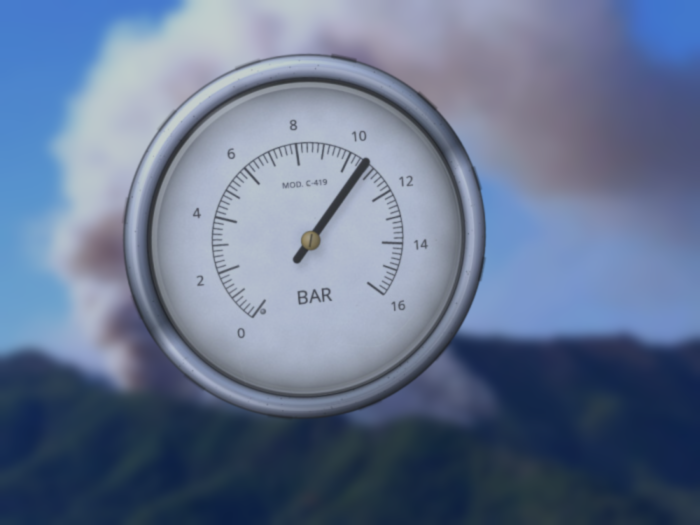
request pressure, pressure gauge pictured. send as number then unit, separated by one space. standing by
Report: 10.6 bar
